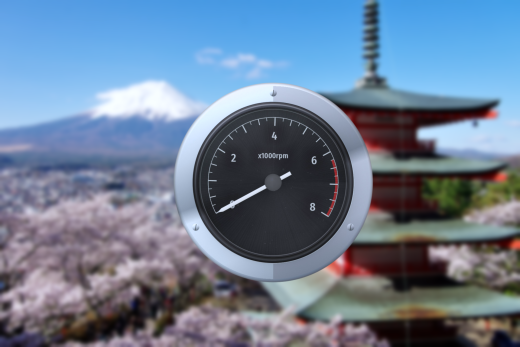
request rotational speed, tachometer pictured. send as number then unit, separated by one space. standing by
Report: 0 rpm
